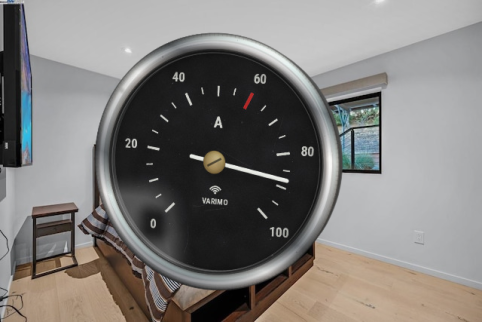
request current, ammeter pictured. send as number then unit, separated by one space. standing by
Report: 87.5 A
